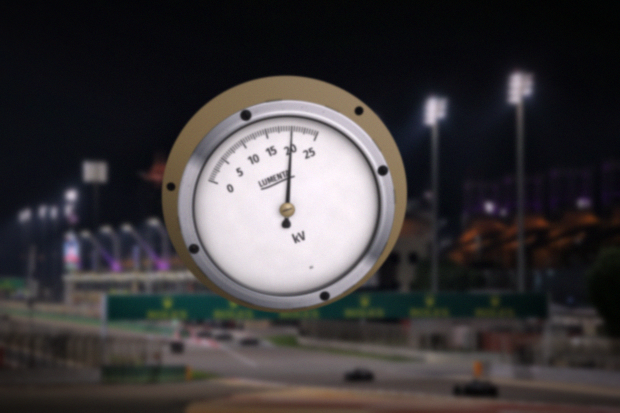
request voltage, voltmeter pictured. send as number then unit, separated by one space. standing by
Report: 20 kV
